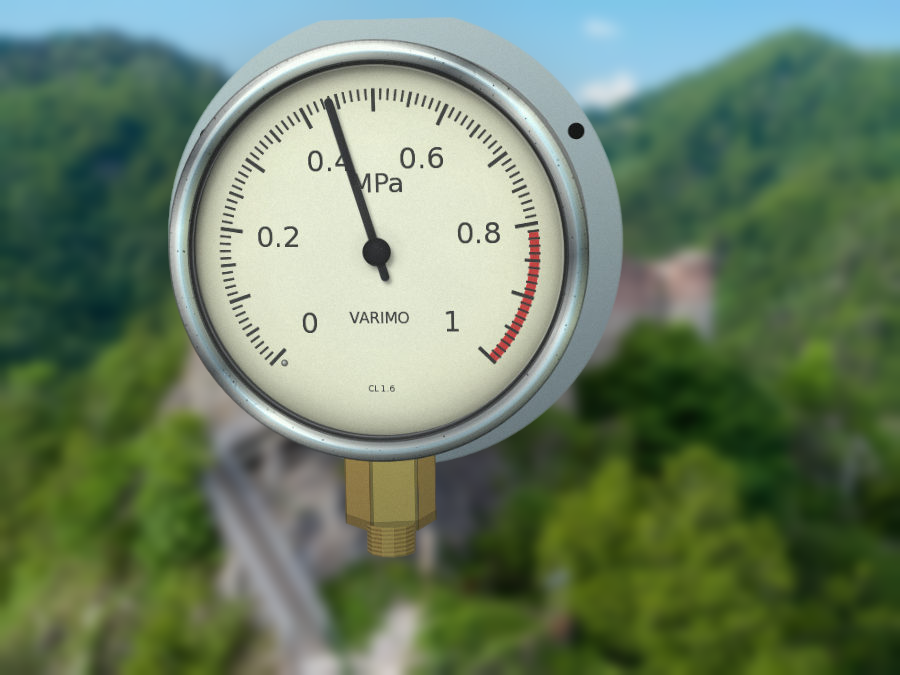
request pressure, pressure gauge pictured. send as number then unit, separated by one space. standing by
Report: 0.44 MPa
